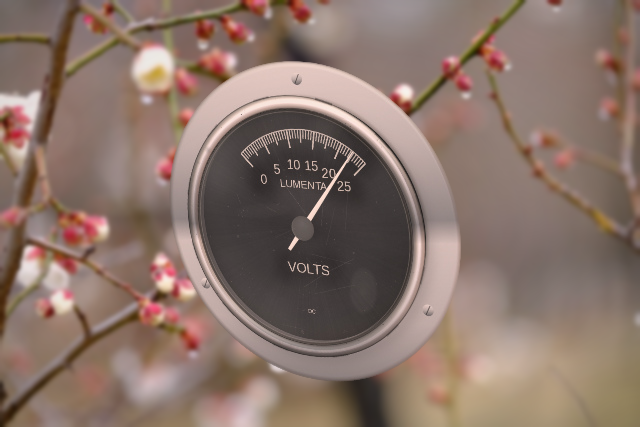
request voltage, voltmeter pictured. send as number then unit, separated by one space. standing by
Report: 22.5 V
